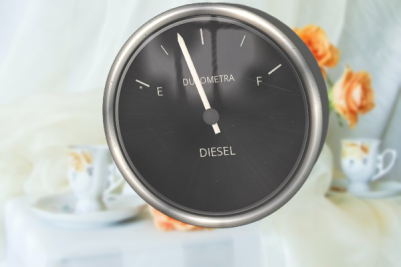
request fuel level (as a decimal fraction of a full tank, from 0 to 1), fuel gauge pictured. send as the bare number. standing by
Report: 0.375
